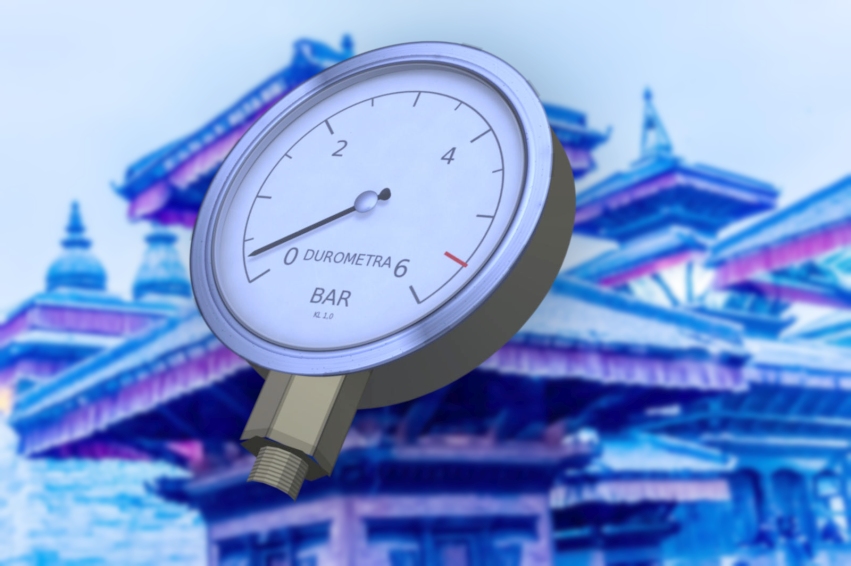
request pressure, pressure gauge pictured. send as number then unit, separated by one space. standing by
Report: 0.25 bar
